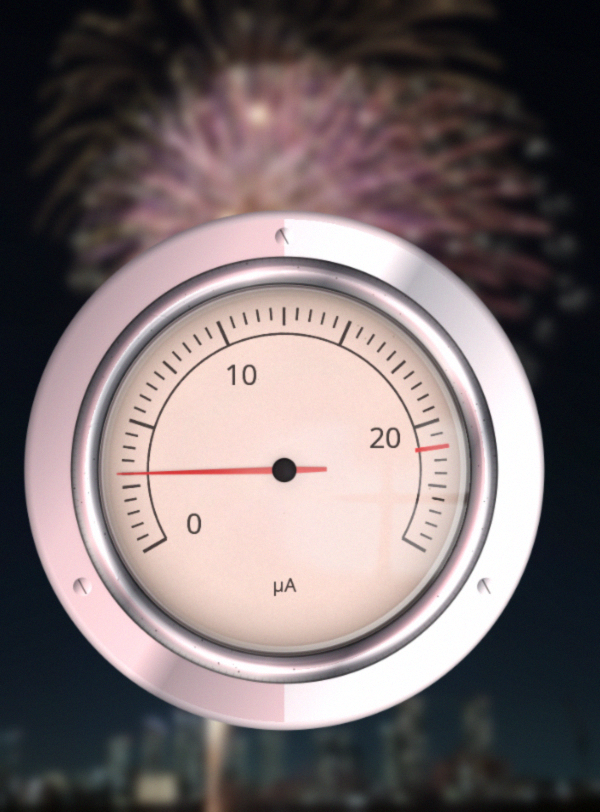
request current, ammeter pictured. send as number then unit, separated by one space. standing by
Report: 3 µA
